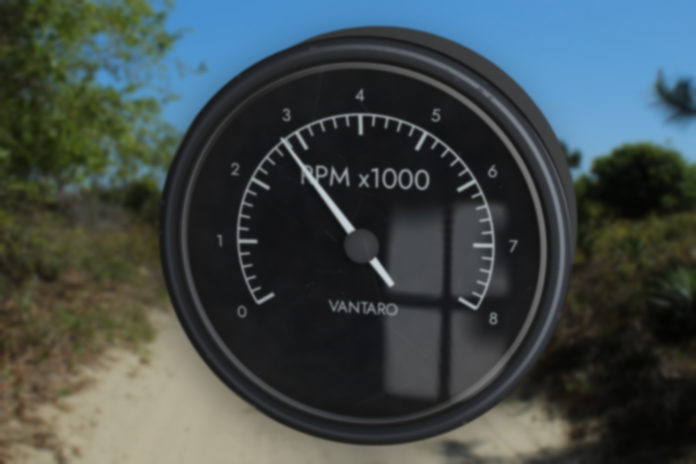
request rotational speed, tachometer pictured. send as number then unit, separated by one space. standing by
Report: 2800 rpm
